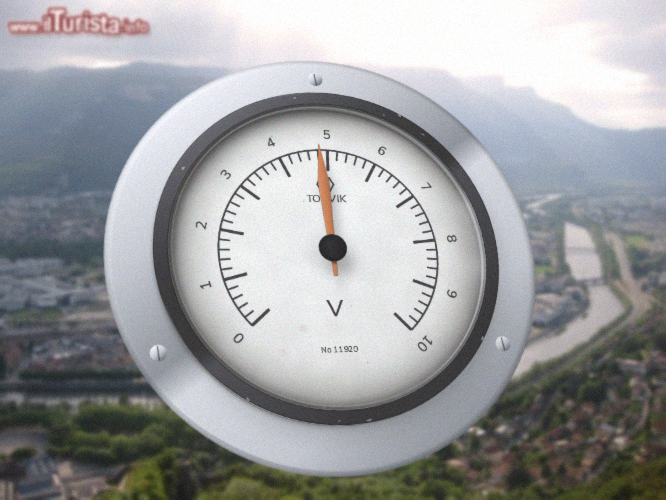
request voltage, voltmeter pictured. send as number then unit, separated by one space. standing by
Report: 4.8 V
